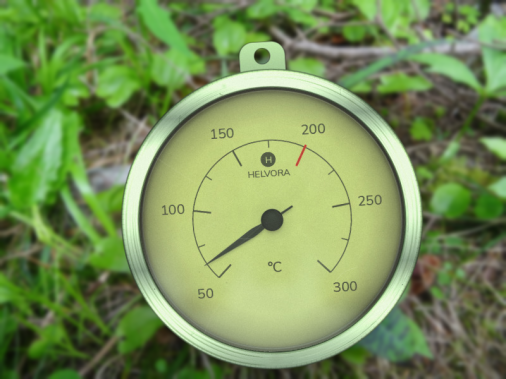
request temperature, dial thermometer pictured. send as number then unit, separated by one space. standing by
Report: 62.5 °C
